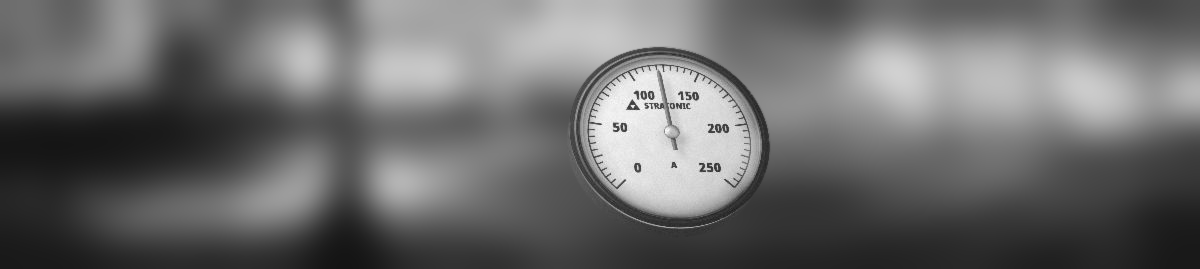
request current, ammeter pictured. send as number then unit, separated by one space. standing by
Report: 120 A
